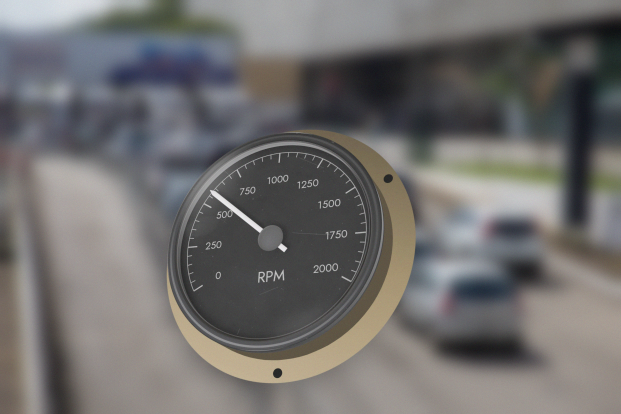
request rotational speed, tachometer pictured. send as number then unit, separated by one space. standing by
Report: 575 rpm
